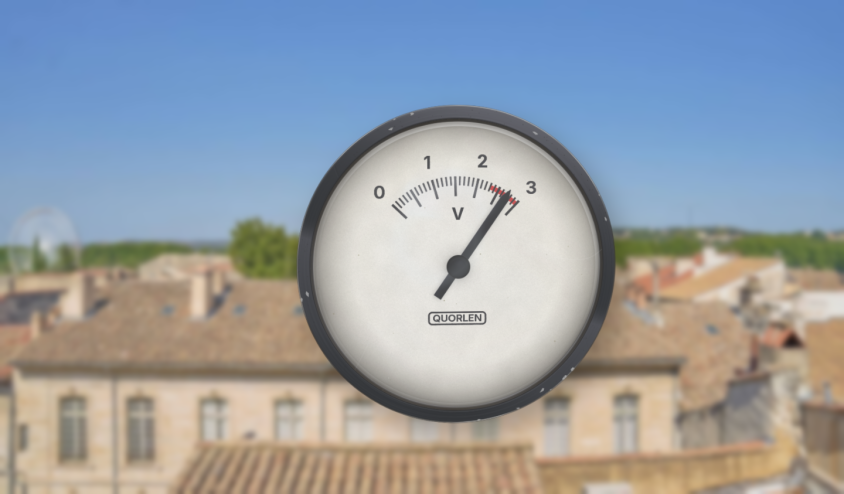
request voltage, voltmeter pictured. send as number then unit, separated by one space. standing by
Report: 2.7 V
